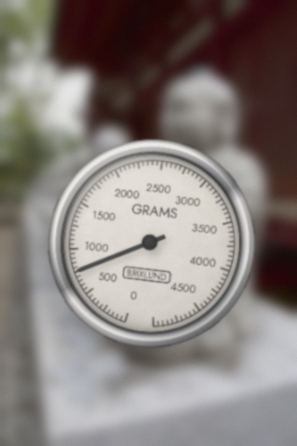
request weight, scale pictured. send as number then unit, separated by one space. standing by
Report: 750 g
